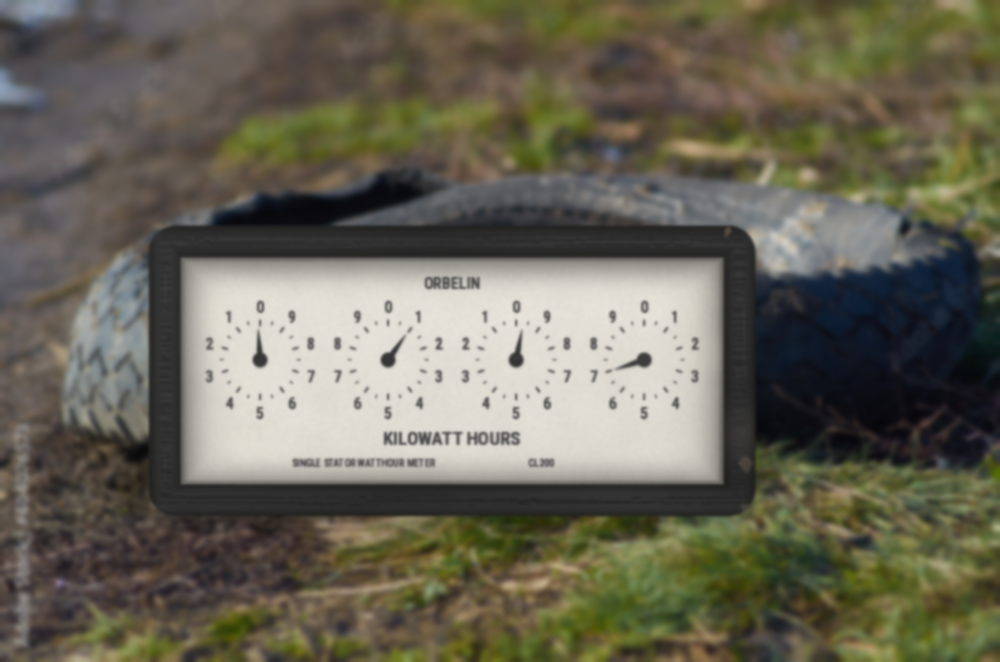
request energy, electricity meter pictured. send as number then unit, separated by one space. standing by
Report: 97 kWh
